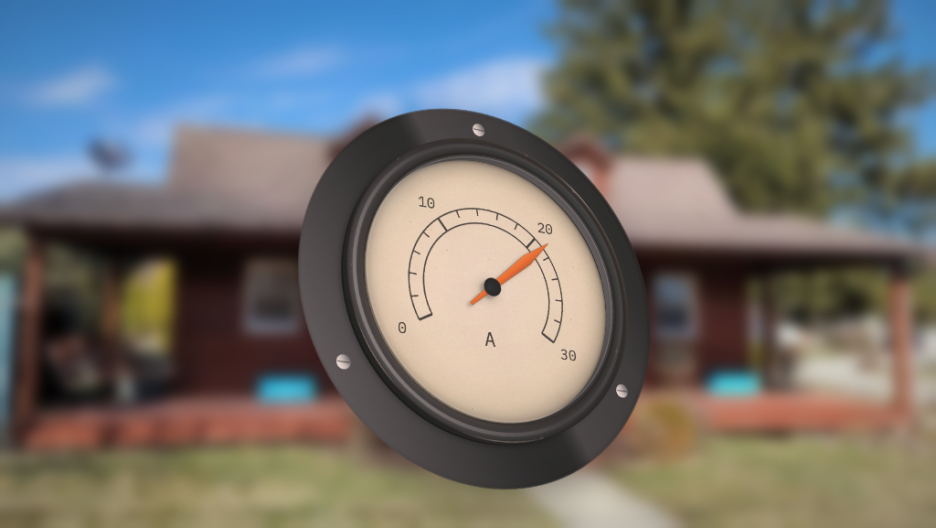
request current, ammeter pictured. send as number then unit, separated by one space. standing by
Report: 21 A
